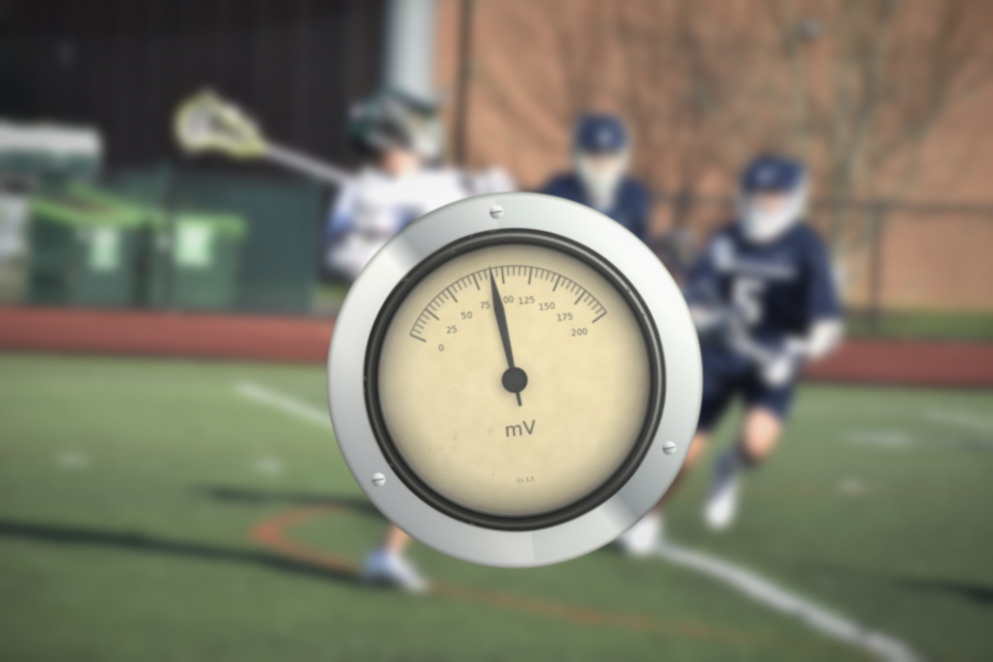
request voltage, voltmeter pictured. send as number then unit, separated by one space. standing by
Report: 90 mV
